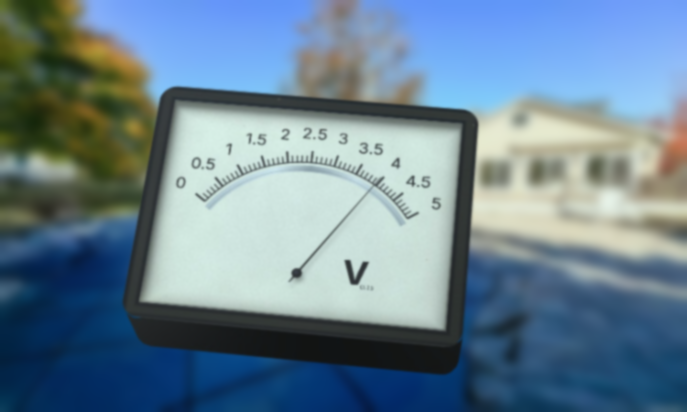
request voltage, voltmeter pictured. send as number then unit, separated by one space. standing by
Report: 4 V
